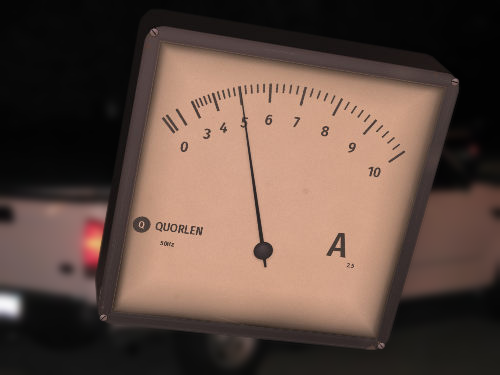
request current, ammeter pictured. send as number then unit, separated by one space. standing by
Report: 5 A
